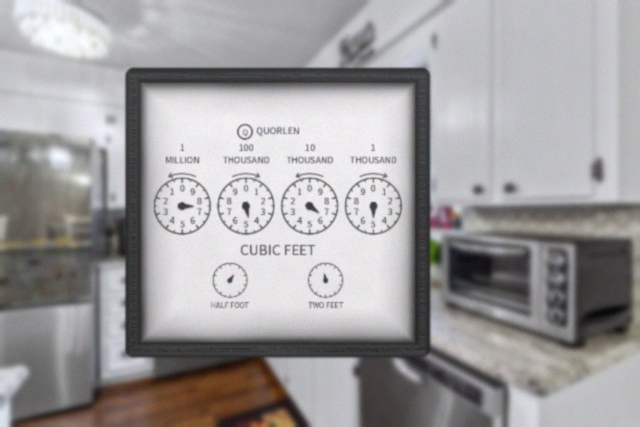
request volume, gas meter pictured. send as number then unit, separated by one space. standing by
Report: 746500 ft³
